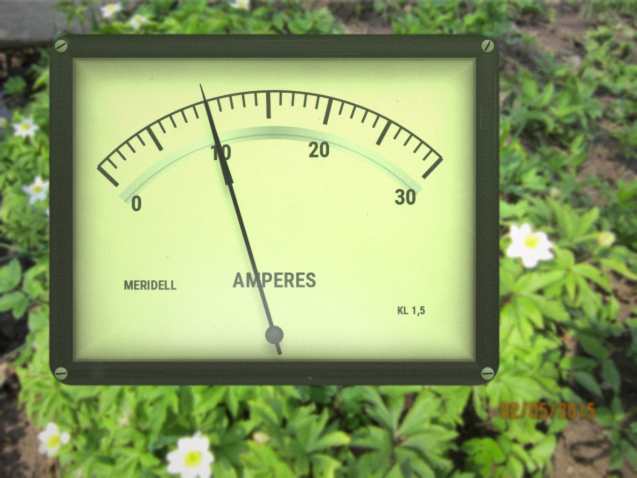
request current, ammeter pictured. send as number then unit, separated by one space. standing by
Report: 10 A
